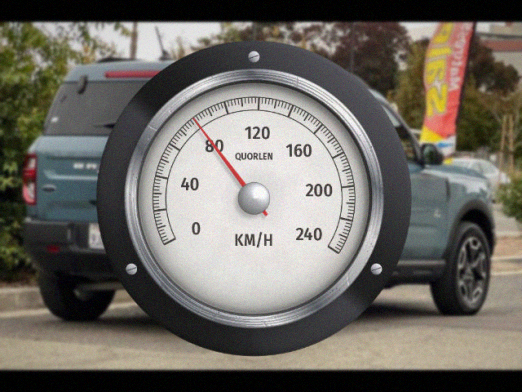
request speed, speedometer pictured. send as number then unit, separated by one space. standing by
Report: 80 km/h
